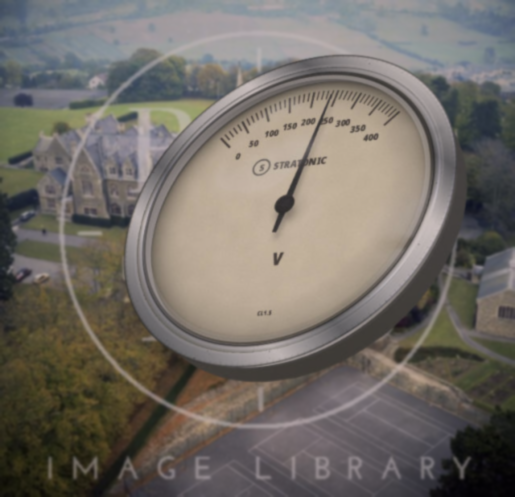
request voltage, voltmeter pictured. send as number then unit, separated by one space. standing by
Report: 250 V
